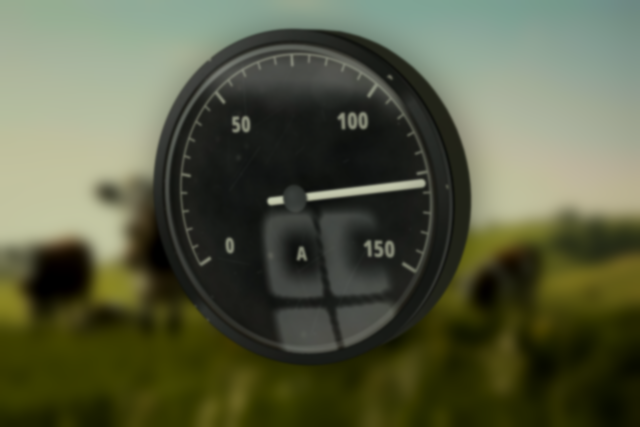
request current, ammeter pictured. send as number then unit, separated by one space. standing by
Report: 127.5 A
